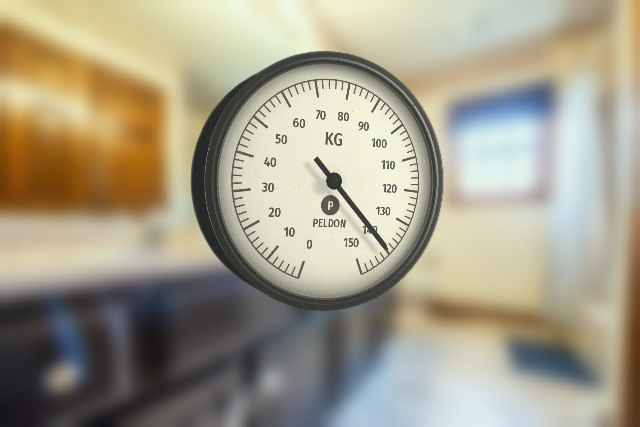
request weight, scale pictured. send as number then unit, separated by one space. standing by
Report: 140 kg
